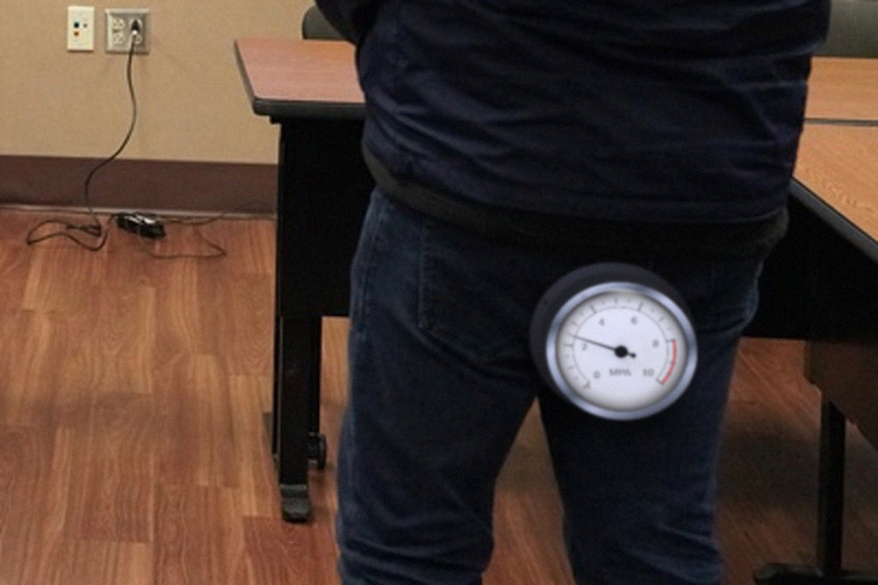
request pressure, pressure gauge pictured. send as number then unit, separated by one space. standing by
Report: 2.5 MPa
